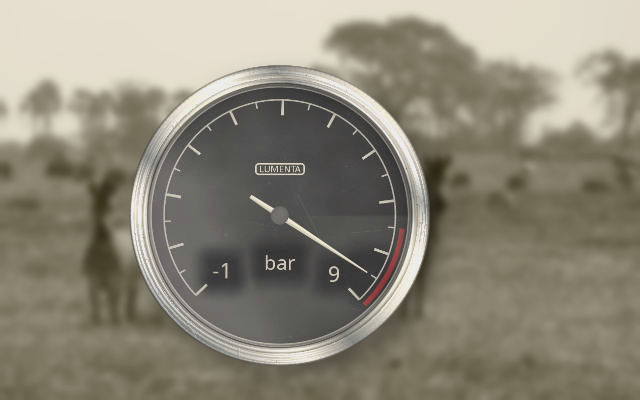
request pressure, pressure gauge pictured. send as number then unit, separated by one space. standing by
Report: 8.5 bar
